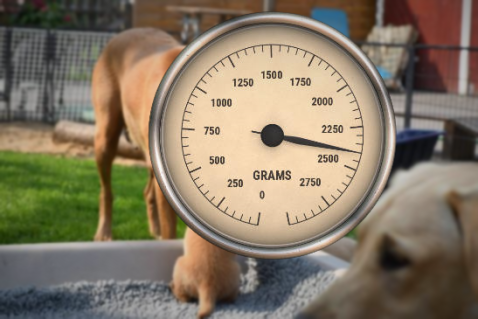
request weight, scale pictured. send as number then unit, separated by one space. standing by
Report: 2400 g
